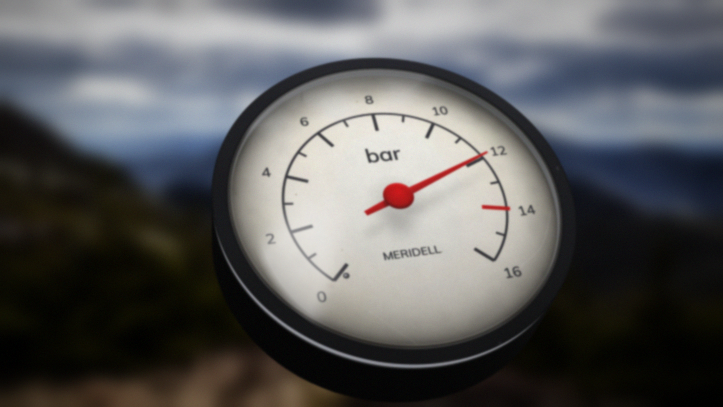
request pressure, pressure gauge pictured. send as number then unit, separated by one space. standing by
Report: 12 bar
